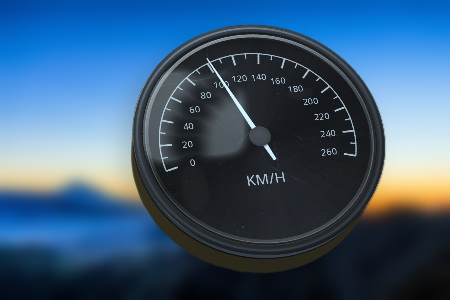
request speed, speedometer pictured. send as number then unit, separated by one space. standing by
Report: 100 km/h
